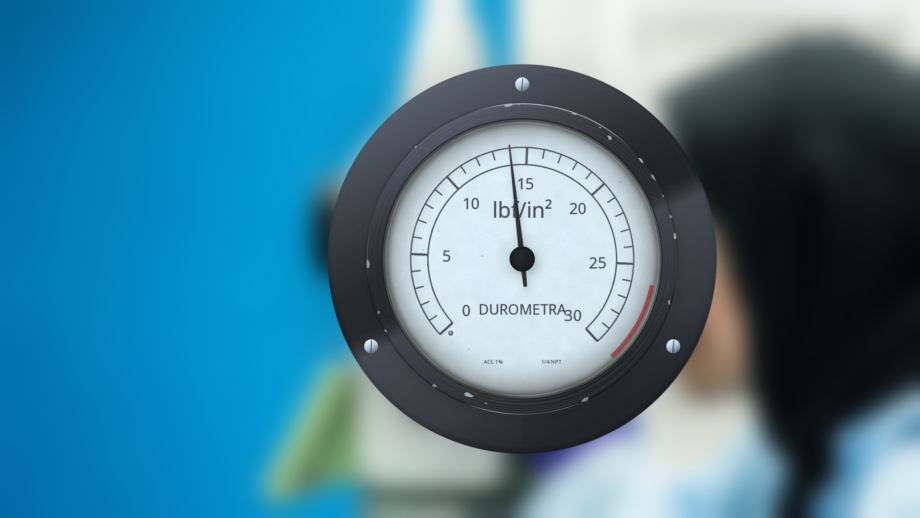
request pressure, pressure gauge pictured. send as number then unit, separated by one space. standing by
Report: 14 psi
